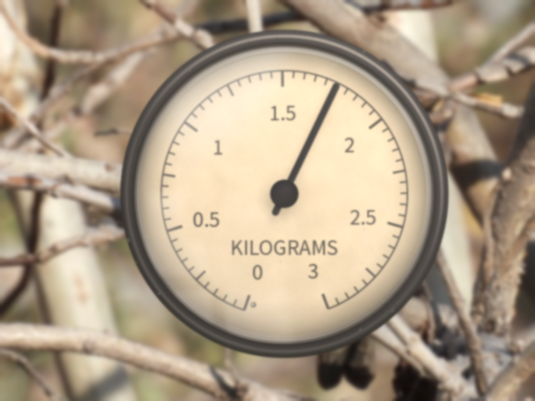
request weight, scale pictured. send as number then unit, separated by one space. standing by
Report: 1.75 kg
